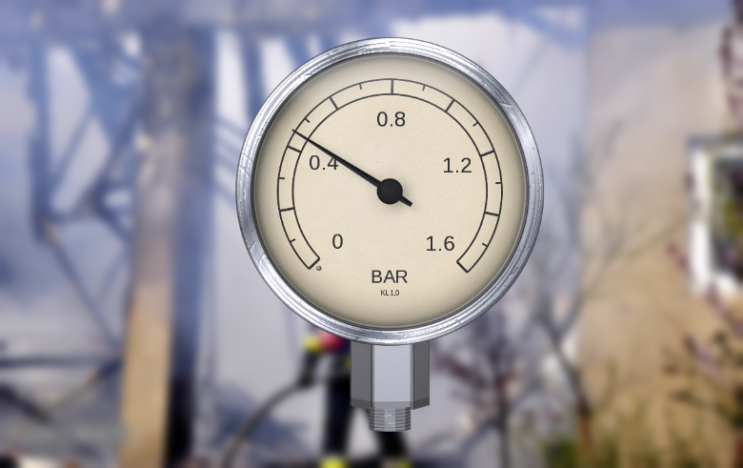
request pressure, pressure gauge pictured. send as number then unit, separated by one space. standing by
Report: 0.45 bar
